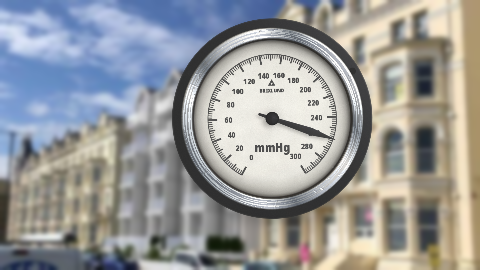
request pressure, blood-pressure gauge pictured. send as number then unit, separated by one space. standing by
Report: 260 mmHg
